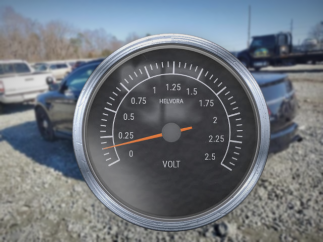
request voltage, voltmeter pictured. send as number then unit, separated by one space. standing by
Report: 0.15 V
